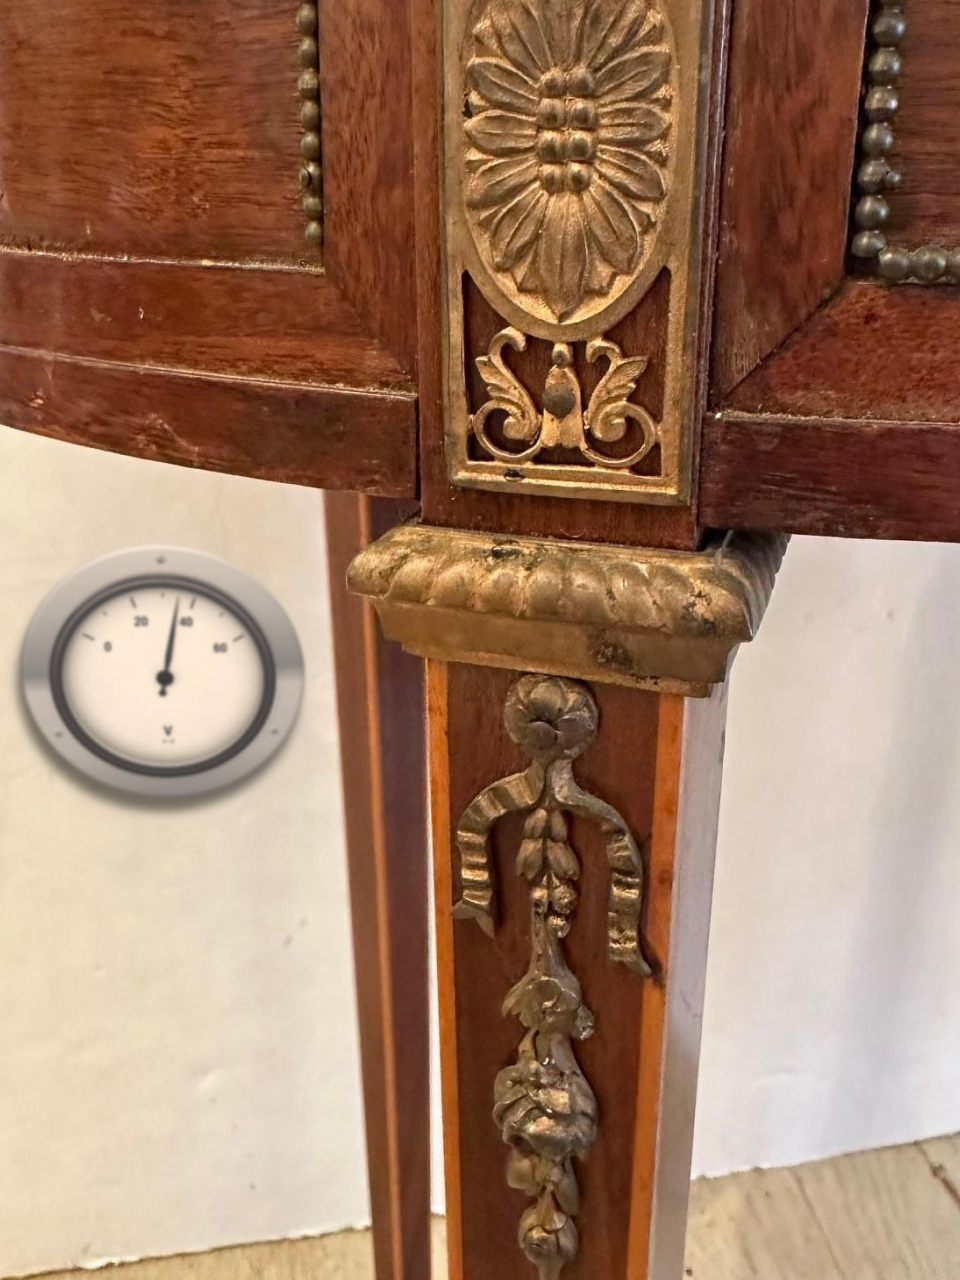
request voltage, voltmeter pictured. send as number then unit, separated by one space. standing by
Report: 35 V
